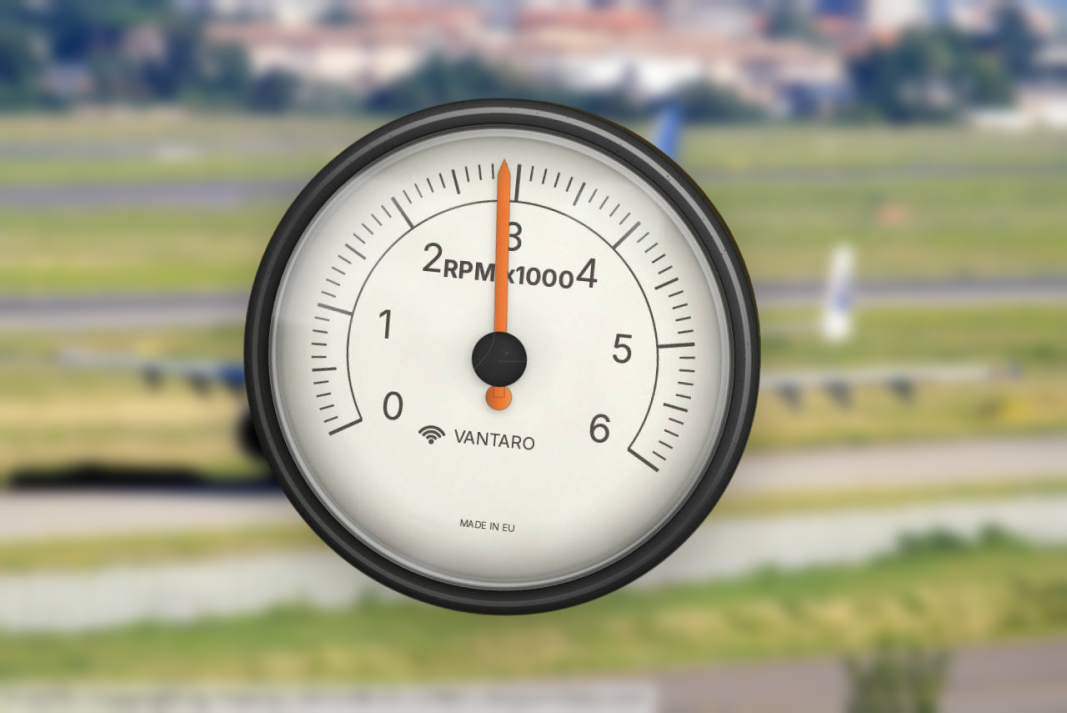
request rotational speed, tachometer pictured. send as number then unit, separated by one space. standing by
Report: 2900 rpm
